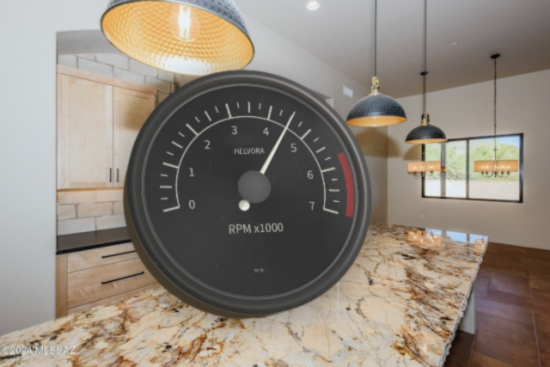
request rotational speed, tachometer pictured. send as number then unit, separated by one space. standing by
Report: 4500 rpm
